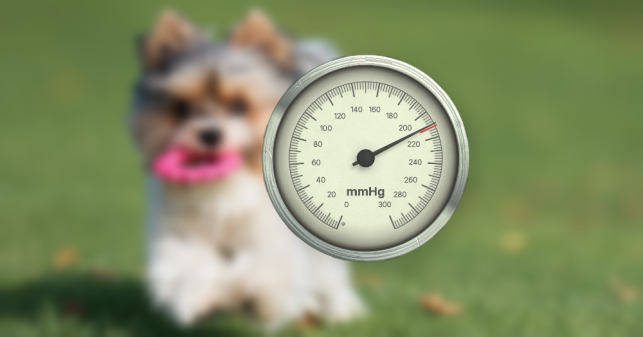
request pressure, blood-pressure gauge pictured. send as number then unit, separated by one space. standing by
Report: 210 mmHg
